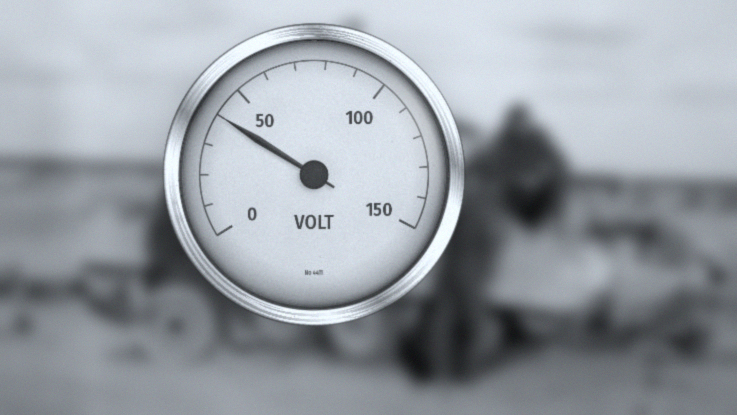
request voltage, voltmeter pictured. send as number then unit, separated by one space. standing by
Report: 40 V
